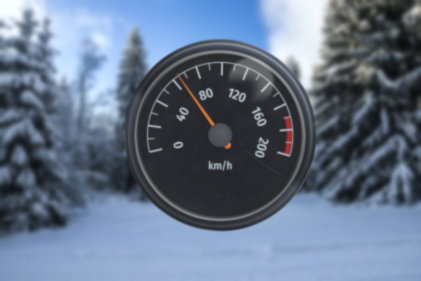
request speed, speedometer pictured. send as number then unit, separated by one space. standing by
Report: 65 km/h
